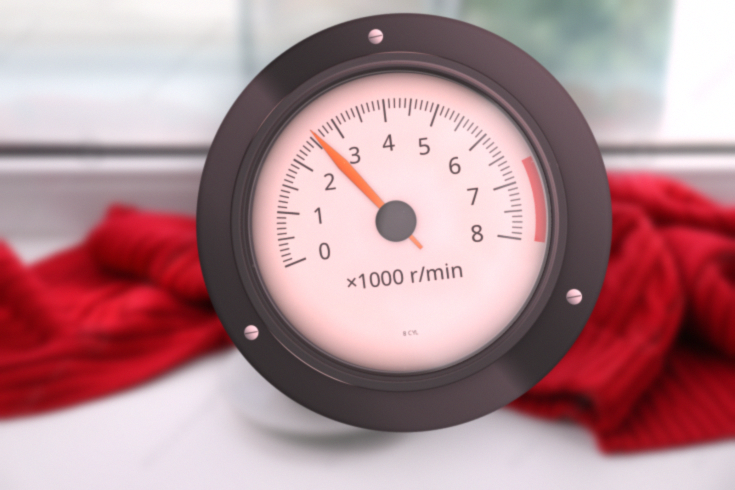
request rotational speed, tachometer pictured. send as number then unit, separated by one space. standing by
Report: 2600 rpm
